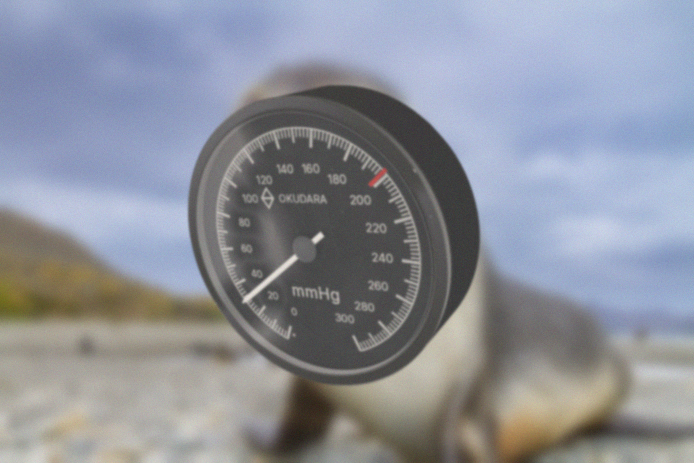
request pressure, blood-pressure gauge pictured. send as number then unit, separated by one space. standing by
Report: 30 mmHg
